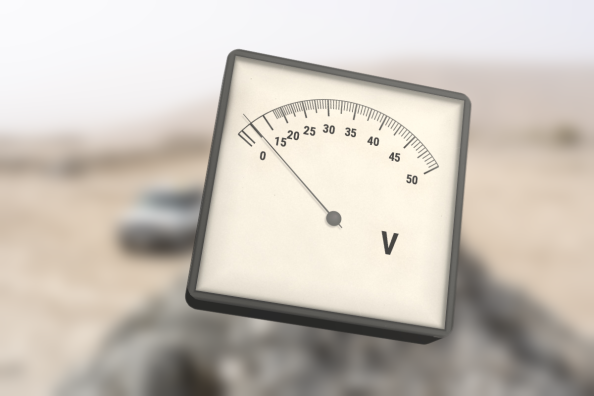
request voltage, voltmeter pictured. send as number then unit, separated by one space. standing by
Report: 10 V
